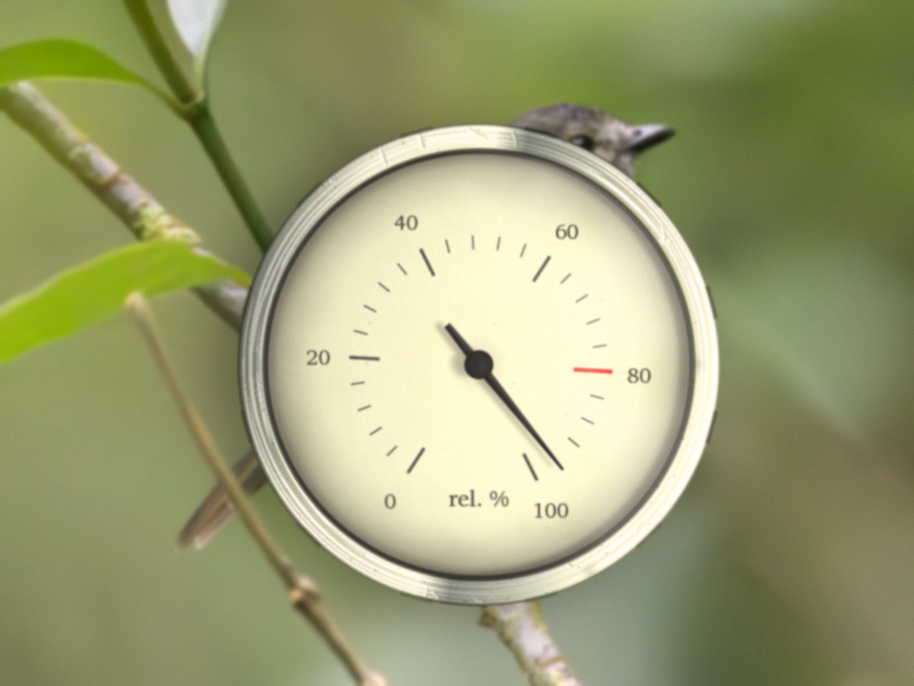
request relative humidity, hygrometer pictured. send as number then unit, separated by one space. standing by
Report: 96 %
